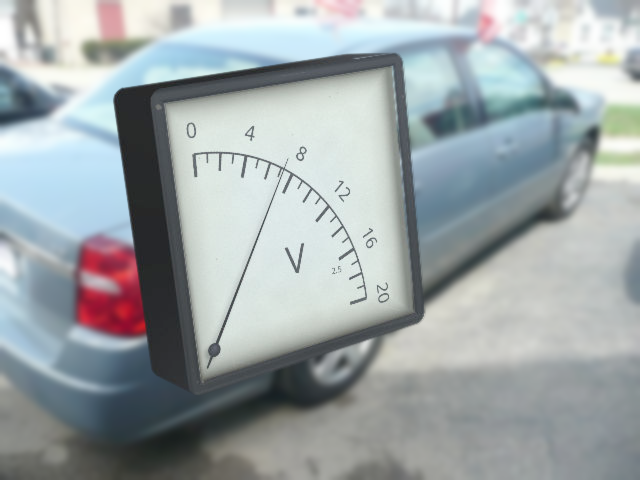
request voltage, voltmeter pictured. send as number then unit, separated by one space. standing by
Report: 7 V
